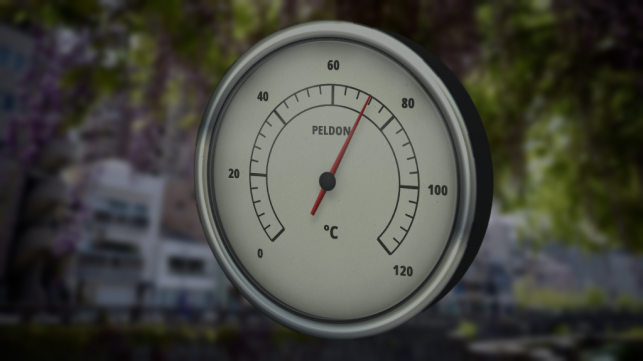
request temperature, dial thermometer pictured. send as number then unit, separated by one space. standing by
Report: 72 °C
